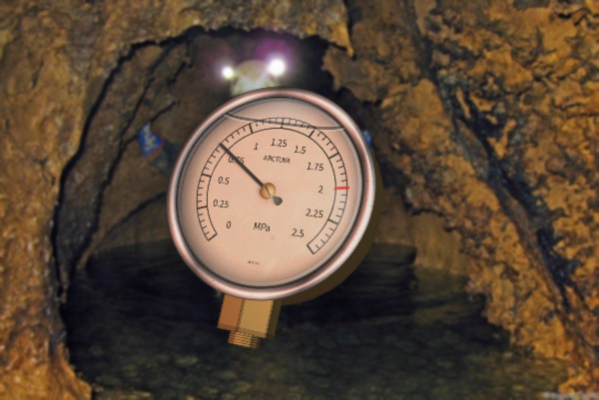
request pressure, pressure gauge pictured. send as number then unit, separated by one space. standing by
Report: 0.75 MPa
